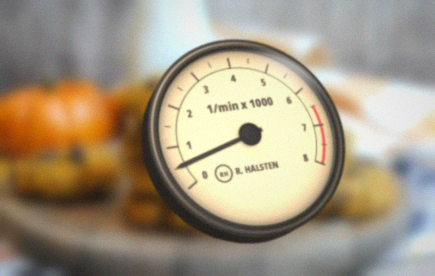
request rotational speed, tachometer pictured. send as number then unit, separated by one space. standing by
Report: 500 rpm
